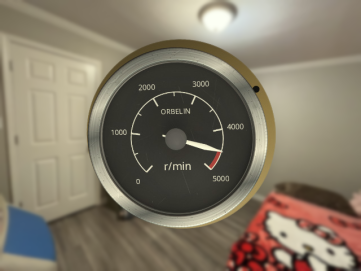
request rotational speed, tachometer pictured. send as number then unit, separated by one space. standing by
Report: 4500 rpm
